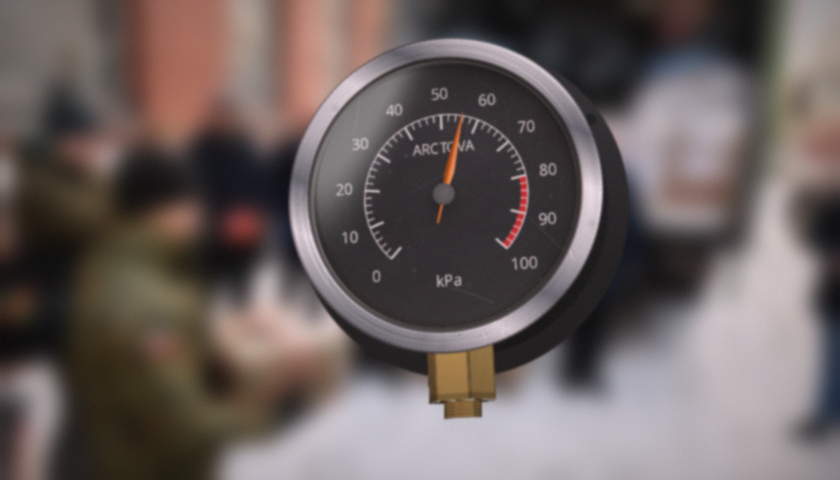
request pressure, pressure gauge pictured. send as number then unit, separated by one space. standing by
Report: 56 kPa
